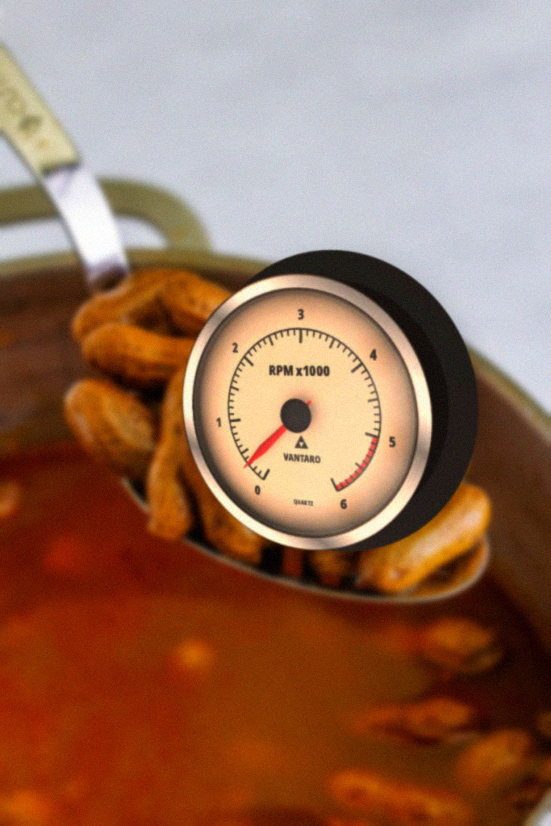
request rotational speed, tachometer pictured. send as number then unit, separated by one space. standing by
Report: 300 rpm
